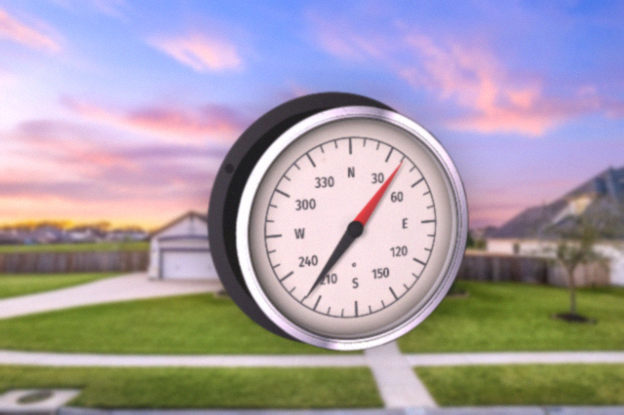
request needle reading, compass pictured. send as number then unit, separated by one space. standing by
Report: 40 °
